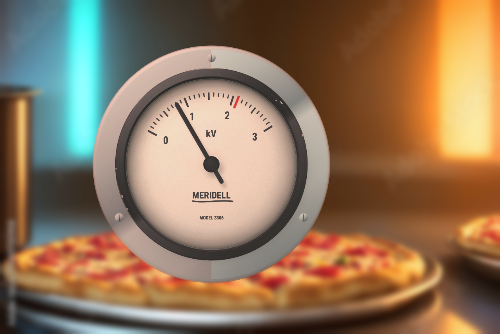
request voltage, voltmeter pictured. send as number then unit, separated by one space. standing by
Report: 0.8 kV
